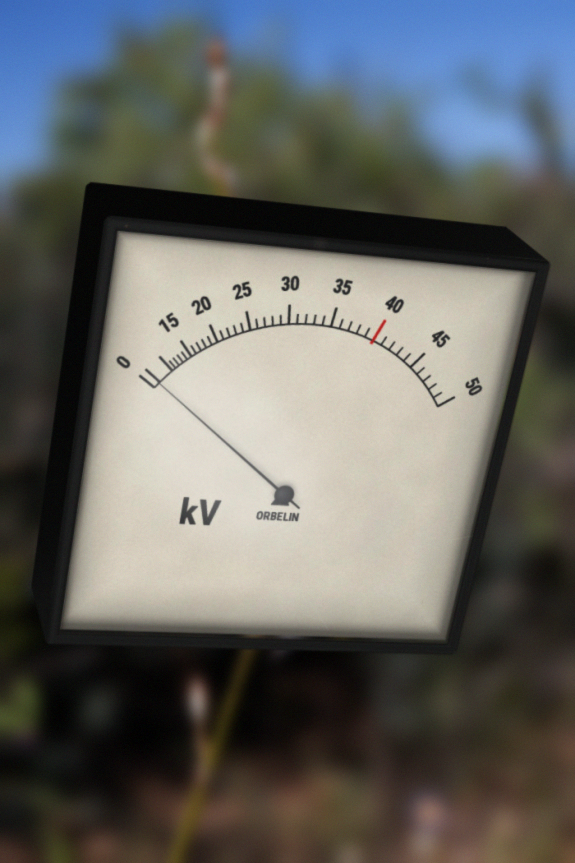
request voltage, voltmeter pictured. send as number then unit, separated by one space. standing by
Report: 5 kV
